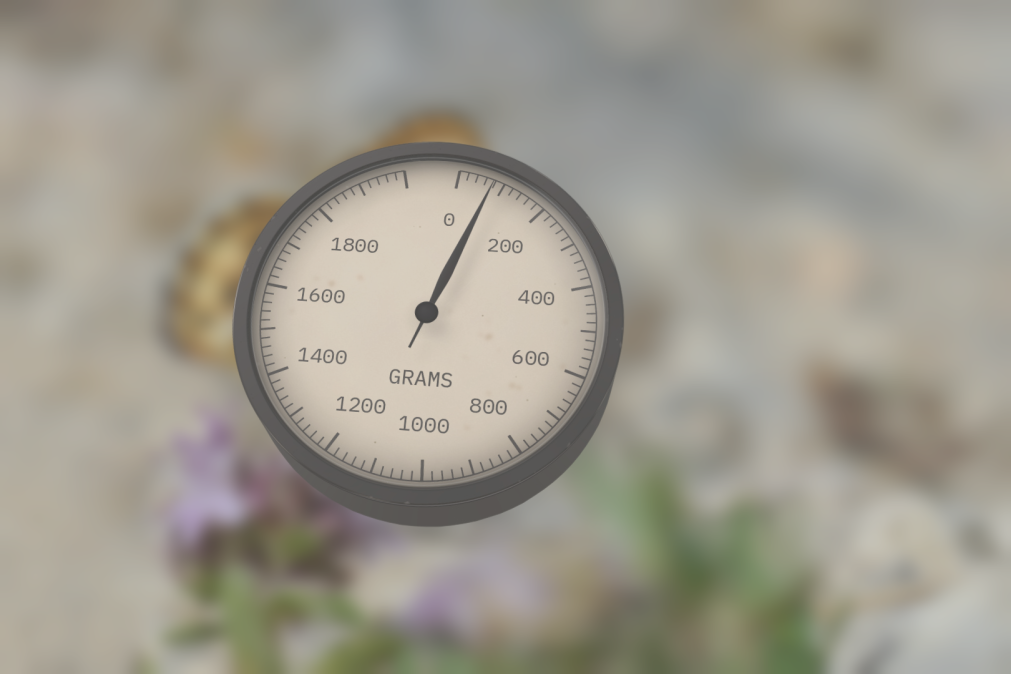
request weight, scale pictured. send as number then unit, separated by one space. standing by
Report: 80 g
